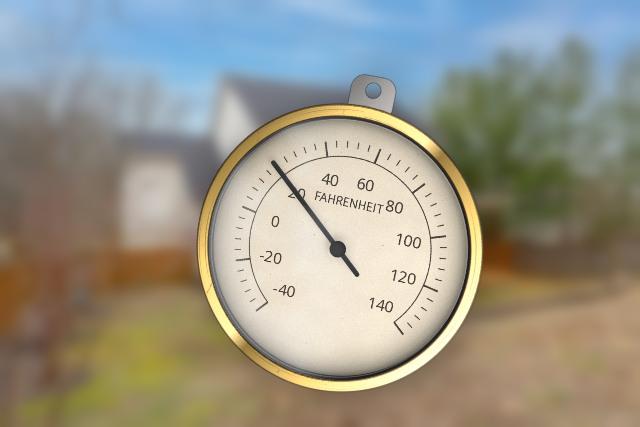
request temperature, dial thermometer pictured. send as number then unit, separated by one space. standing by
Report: 20 °F
